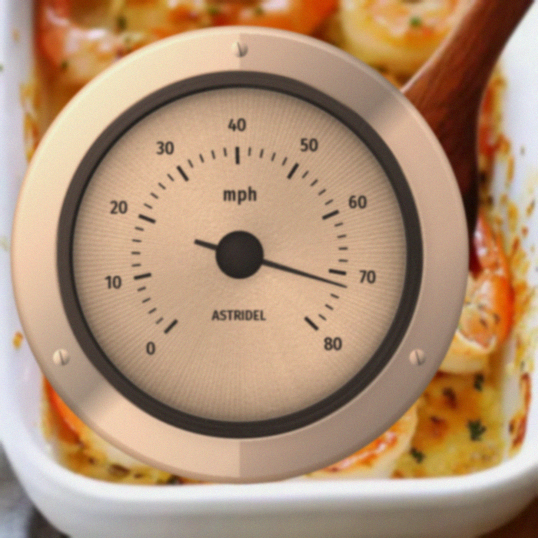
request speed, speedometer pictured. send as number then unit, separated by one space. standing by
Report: 72 mph
